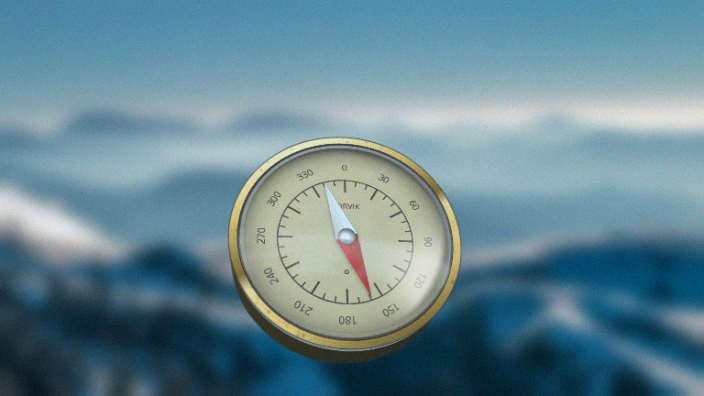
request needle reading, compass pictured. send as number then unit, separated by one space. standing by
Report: 160 °
